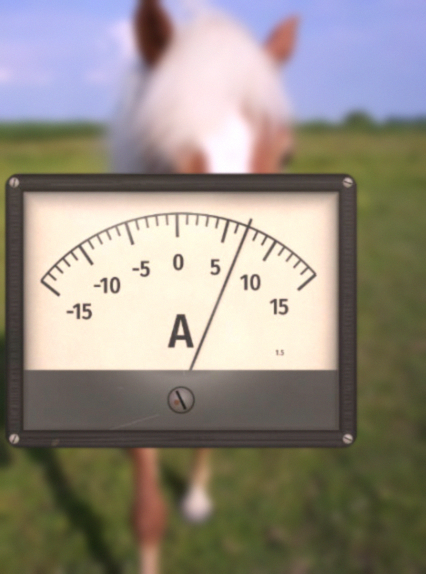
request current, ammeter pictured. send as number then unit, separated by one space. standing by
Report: 7 A
